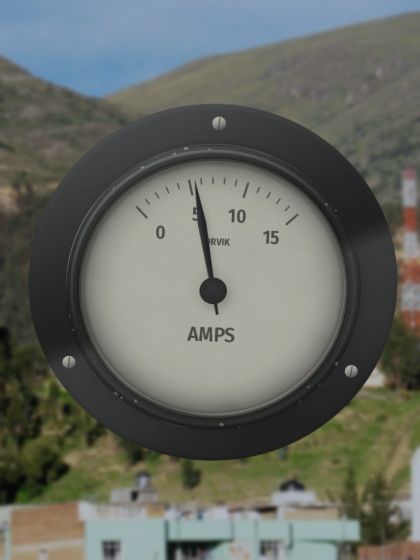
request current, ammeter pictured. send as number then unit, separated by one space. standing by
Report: 5.5 A
